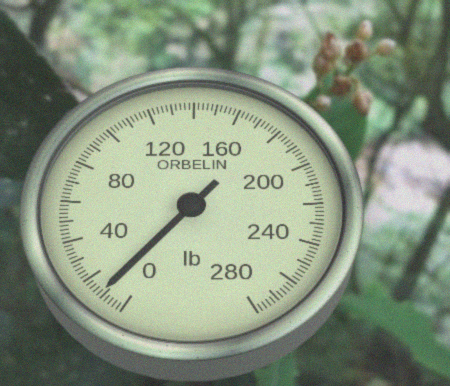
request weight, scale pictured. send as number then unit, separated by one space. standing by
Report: 10 lb
